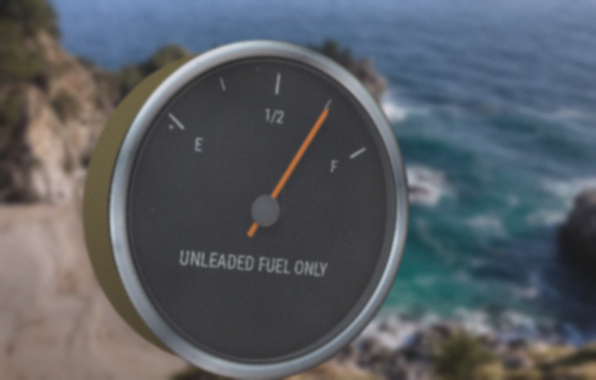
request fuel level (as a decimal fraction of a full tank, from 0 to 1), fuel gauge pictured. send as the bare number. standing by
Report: 0.75
